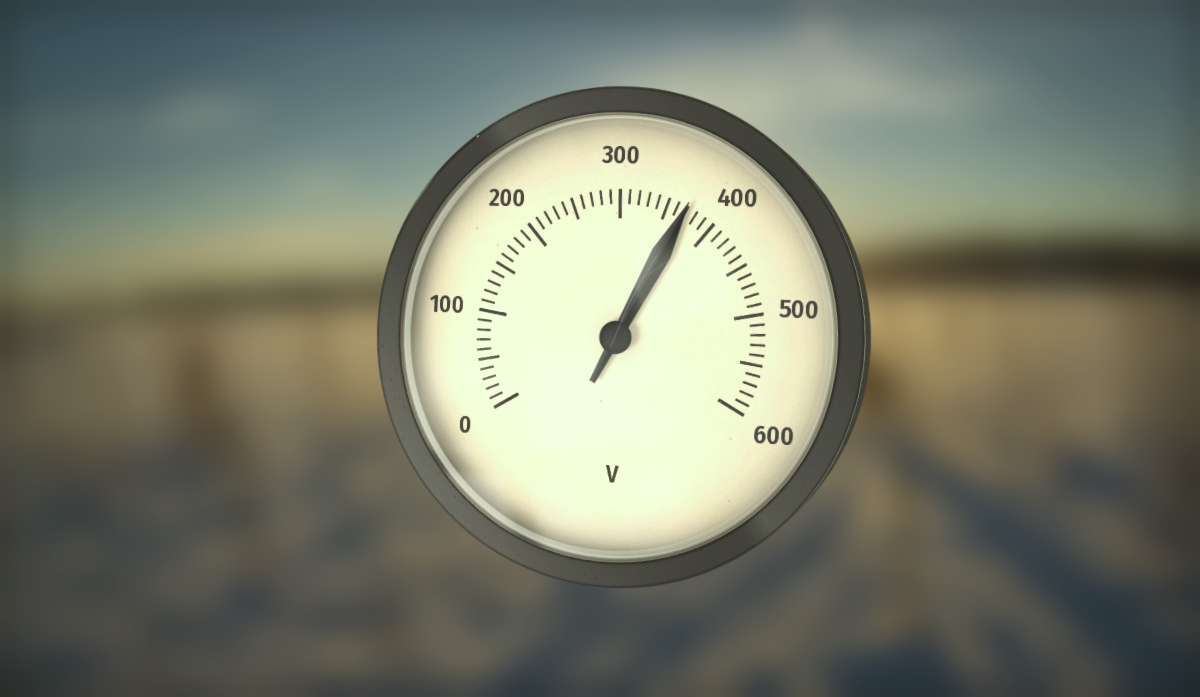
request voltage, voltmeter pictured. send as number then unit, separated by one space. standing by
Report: 370 V
